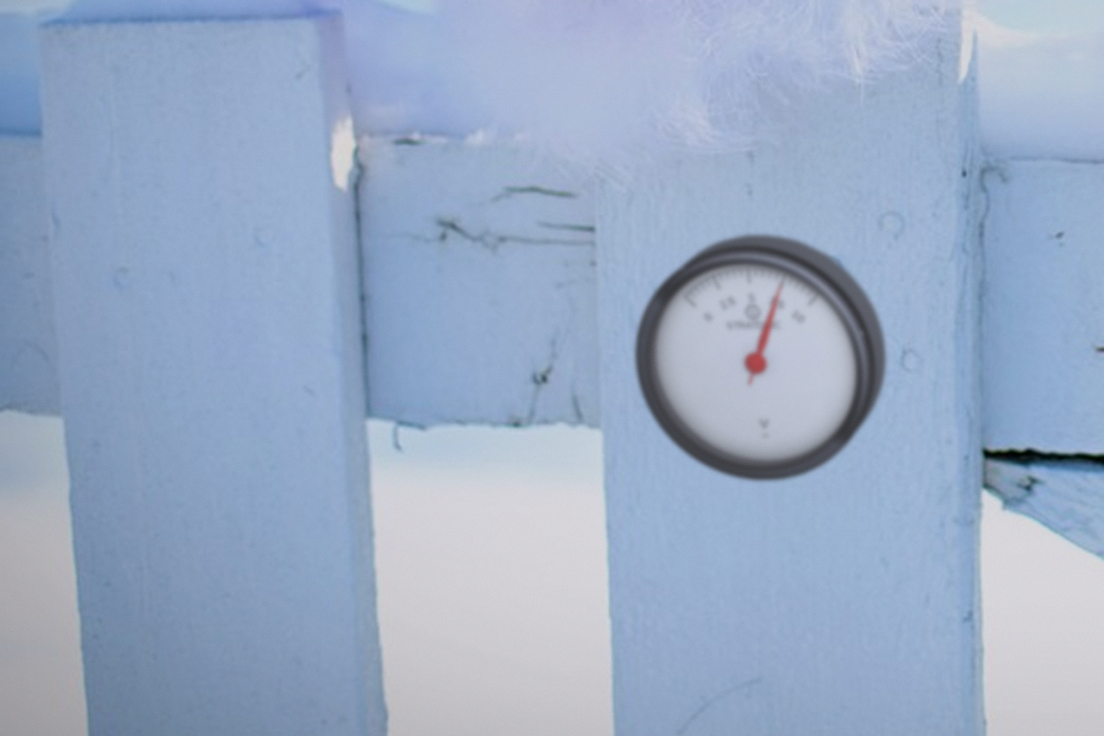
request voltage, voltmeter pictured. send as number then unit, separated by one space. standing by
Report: 7.5 V
